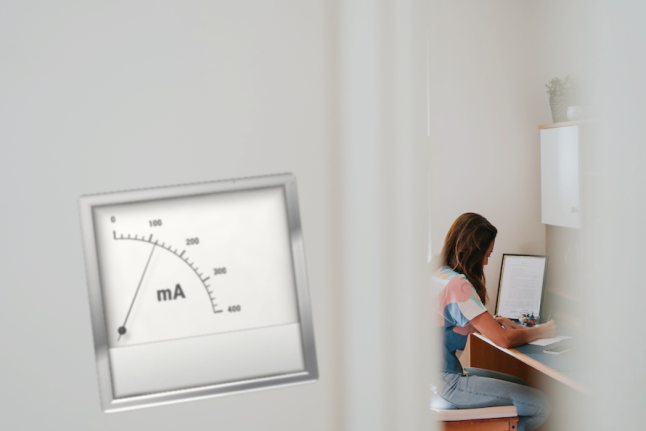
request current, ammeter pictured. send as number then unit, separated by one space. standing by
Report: 120 mA
